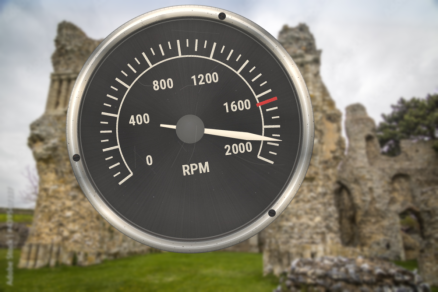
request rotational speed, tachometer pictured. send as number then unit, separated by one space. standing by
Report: 1875 rpm
